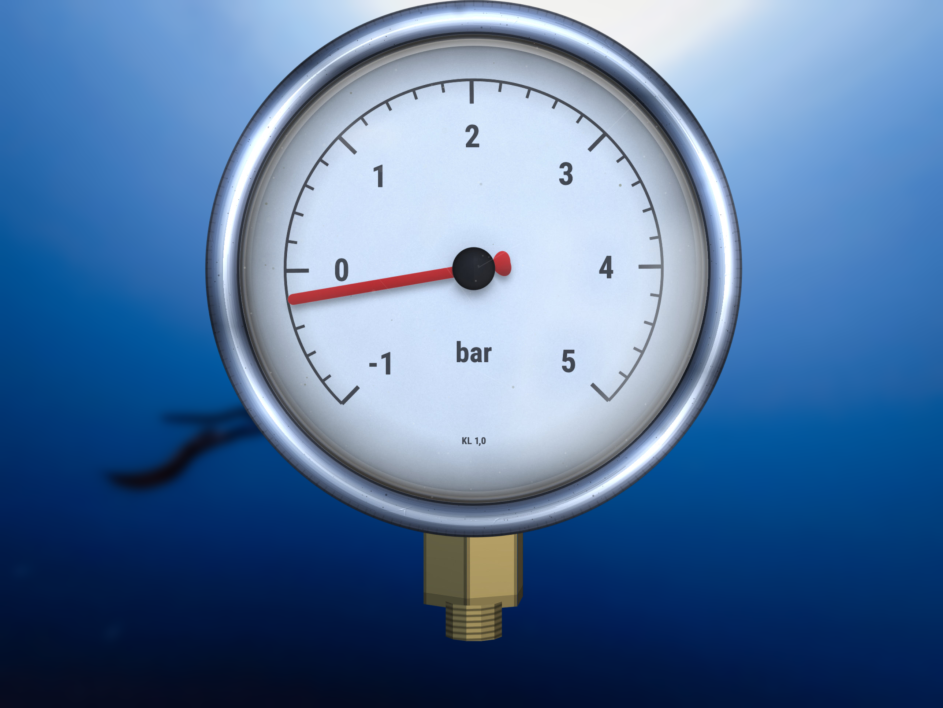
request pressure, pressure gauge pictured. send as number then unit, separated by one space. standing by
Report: -0.2 bar
